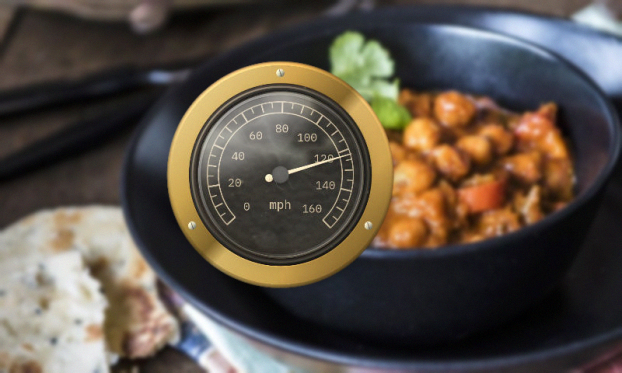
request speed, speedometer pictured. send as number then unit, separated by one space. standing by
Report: 122.5 mph
